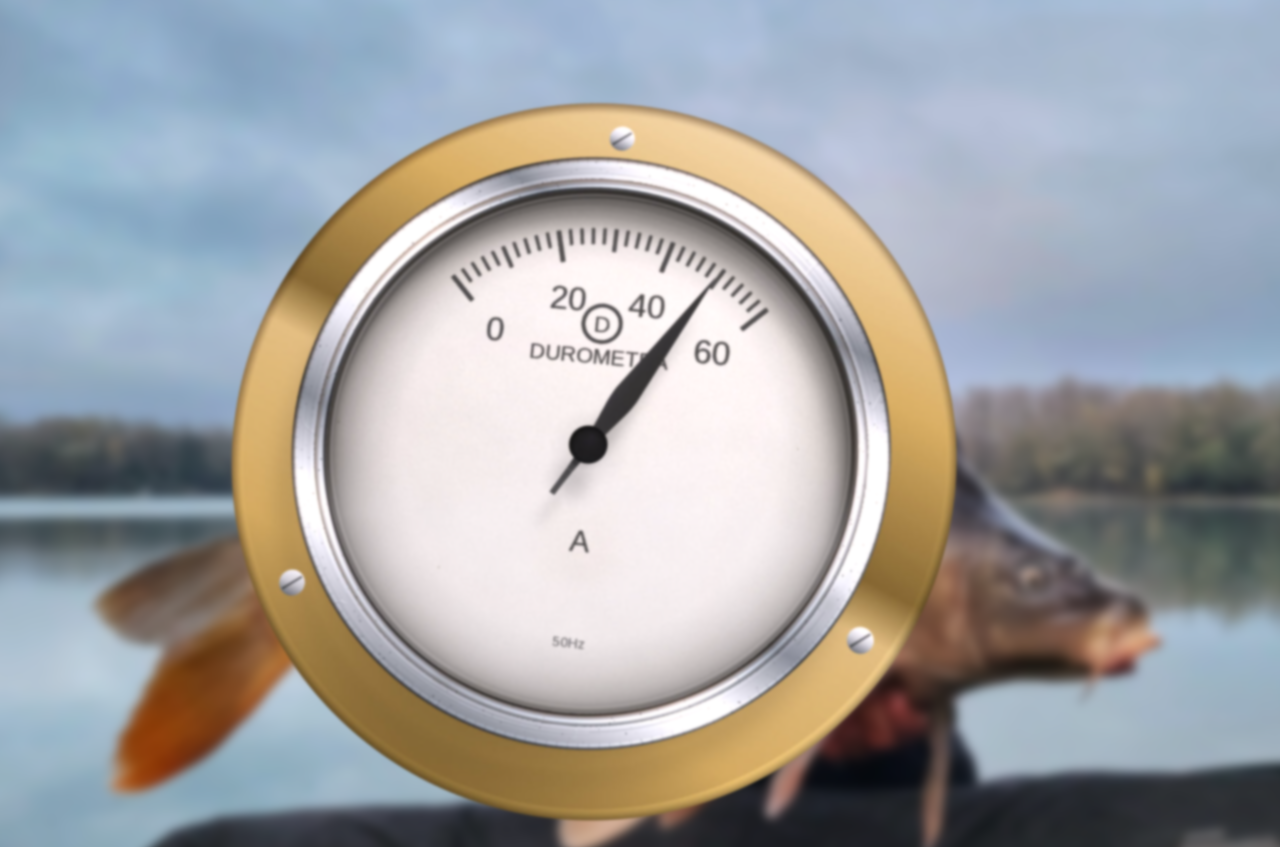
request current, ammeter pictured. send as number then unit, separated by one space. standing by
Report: 50 A
